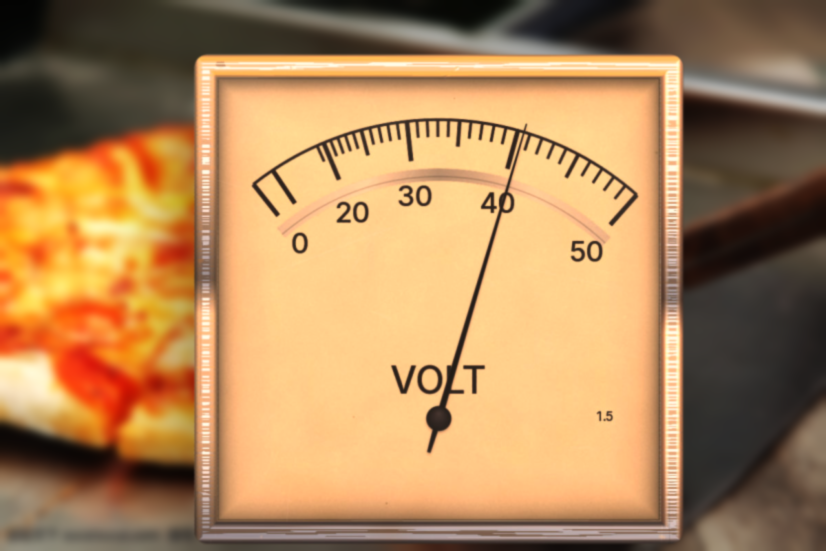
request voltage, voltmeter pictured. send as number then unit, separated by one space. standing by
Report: 40.5 V
